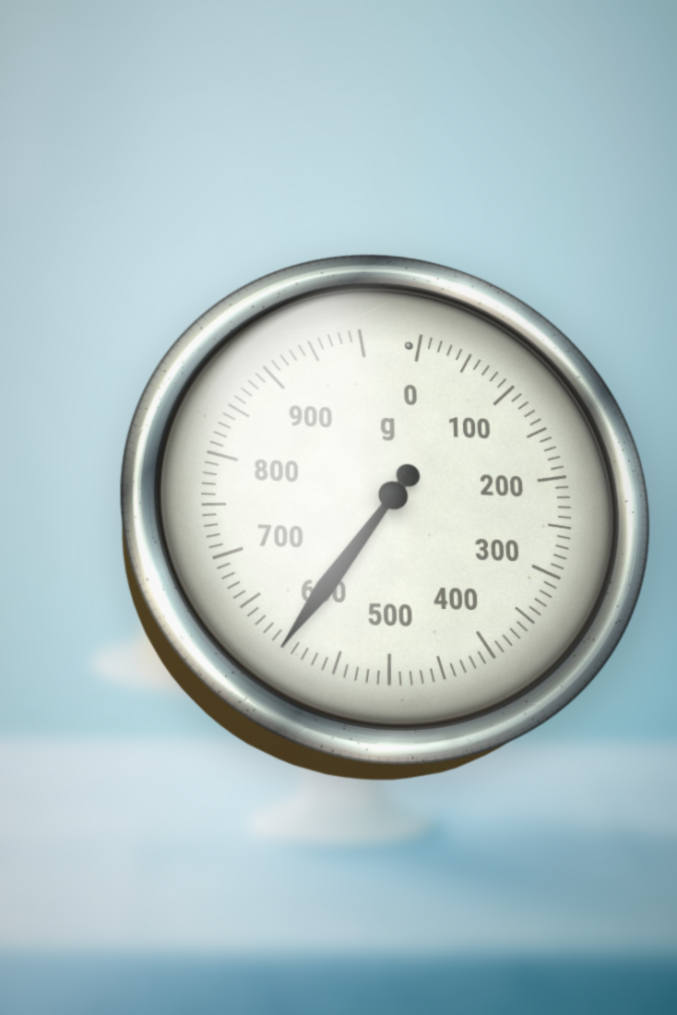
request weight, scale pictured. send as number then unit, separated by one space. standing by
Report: 600 g
